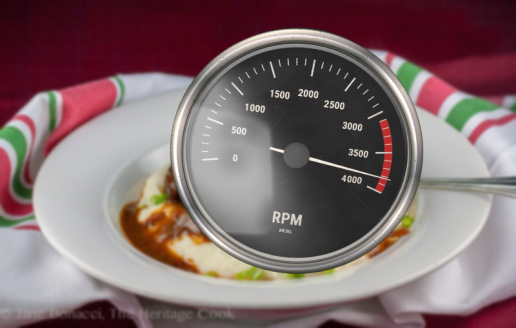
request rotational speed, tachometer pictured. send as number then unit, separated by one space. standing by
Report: 3800 rpm
